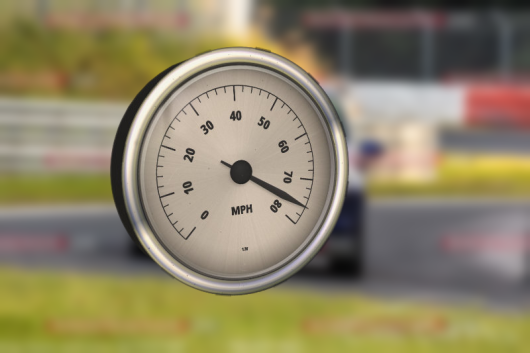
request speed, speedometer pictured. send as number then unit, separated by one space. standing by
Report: 76 mph
